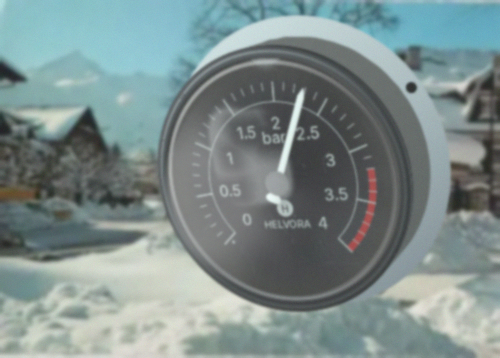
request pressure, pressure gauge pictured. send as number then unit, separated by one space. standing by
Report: 2.3 bar
